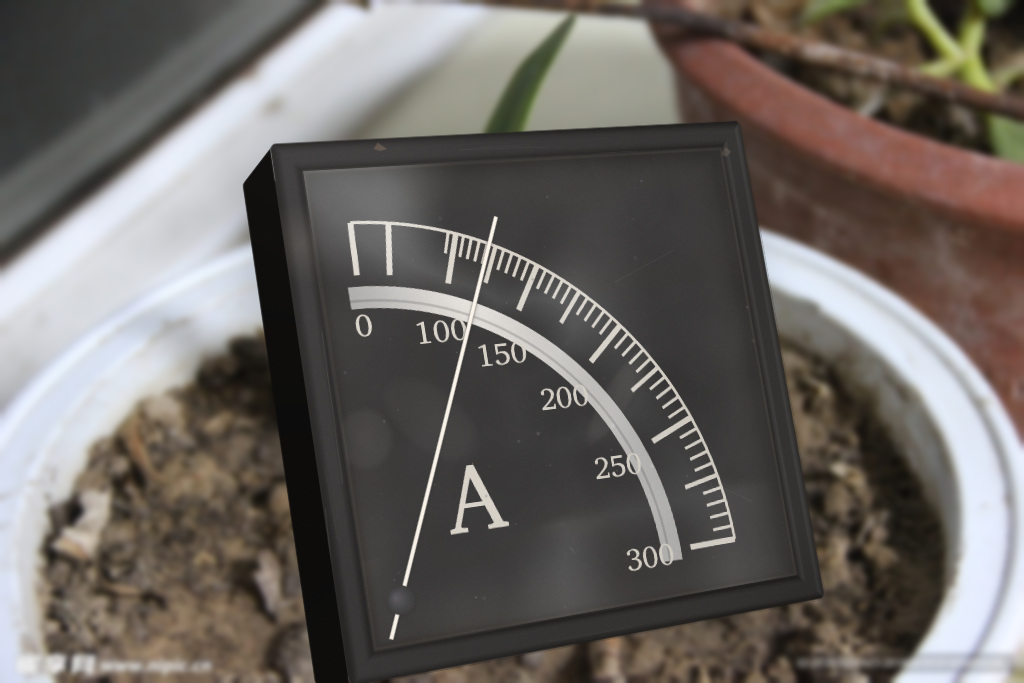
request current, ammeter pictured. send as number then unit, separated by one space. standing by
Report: 120 A
